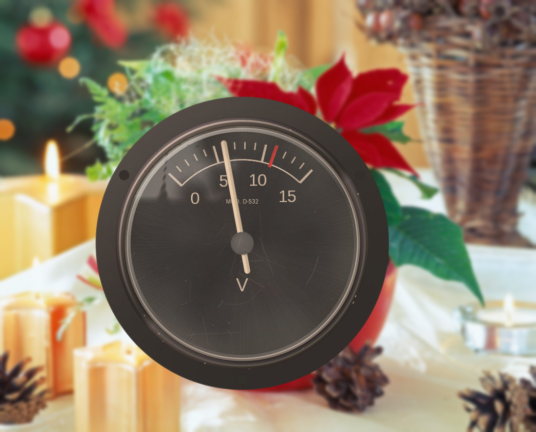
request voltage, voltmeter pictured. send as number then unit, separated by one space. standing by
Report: 6 V
